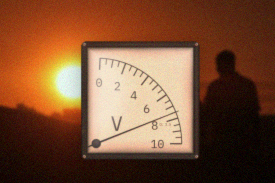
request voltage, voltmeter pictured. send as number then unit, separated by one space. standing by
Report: 7.5 V
